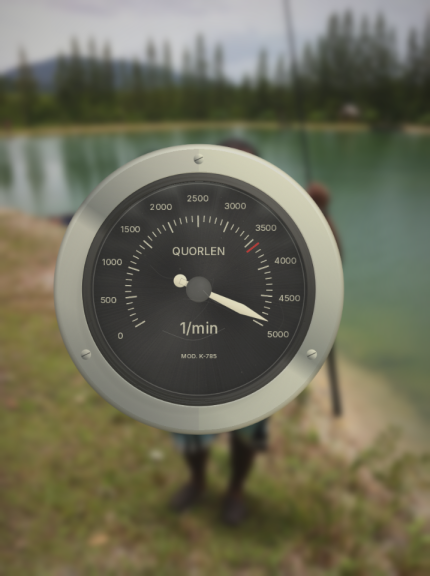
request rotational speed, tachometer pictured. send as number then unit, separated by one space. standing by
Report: 4900 rpm
